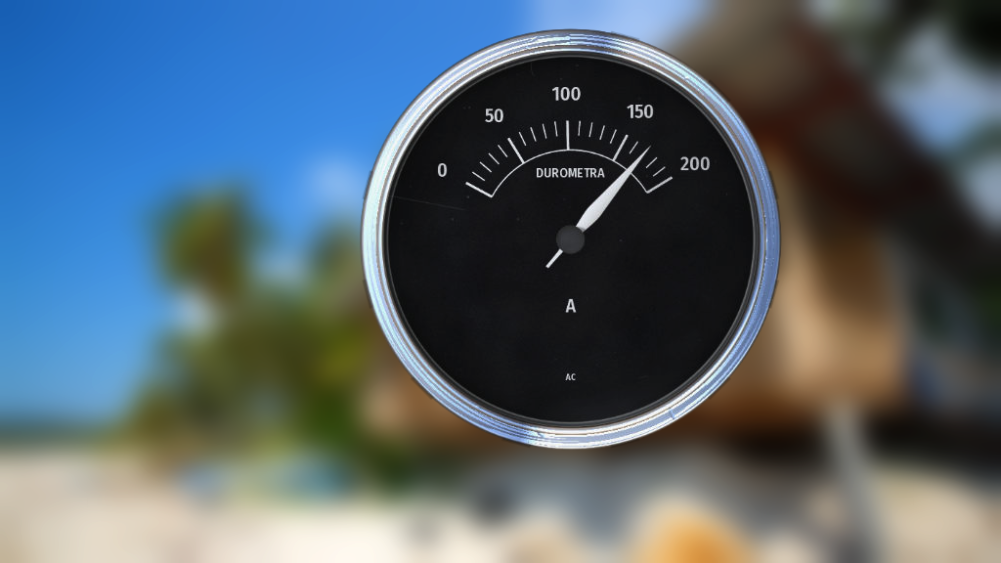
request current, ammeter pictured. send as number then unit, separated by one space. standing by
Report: 170 A
